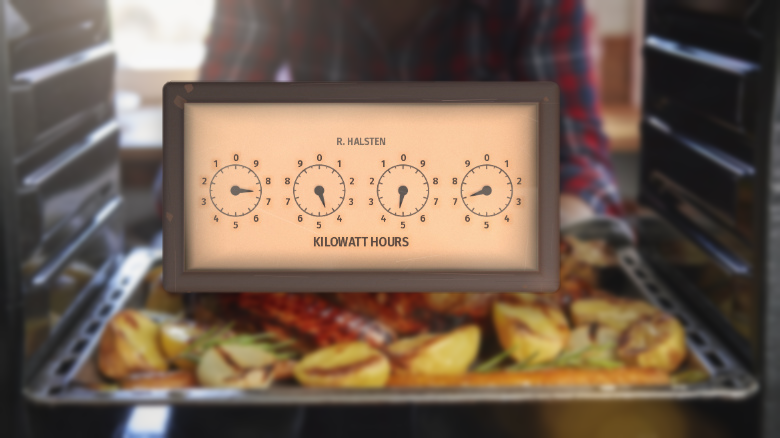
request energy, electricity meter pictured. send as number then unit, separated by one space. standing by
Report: 7447 kWh
